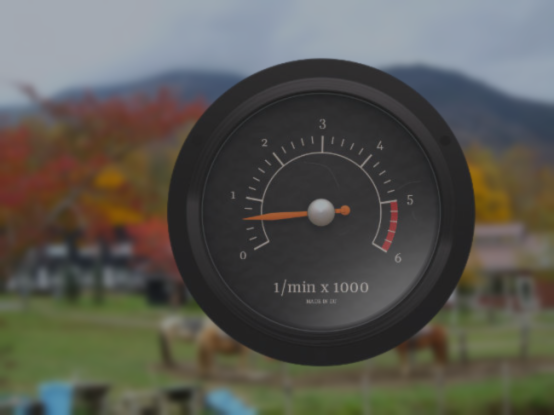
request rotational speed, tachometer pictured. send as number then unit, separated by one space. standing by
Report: 600 rpm
